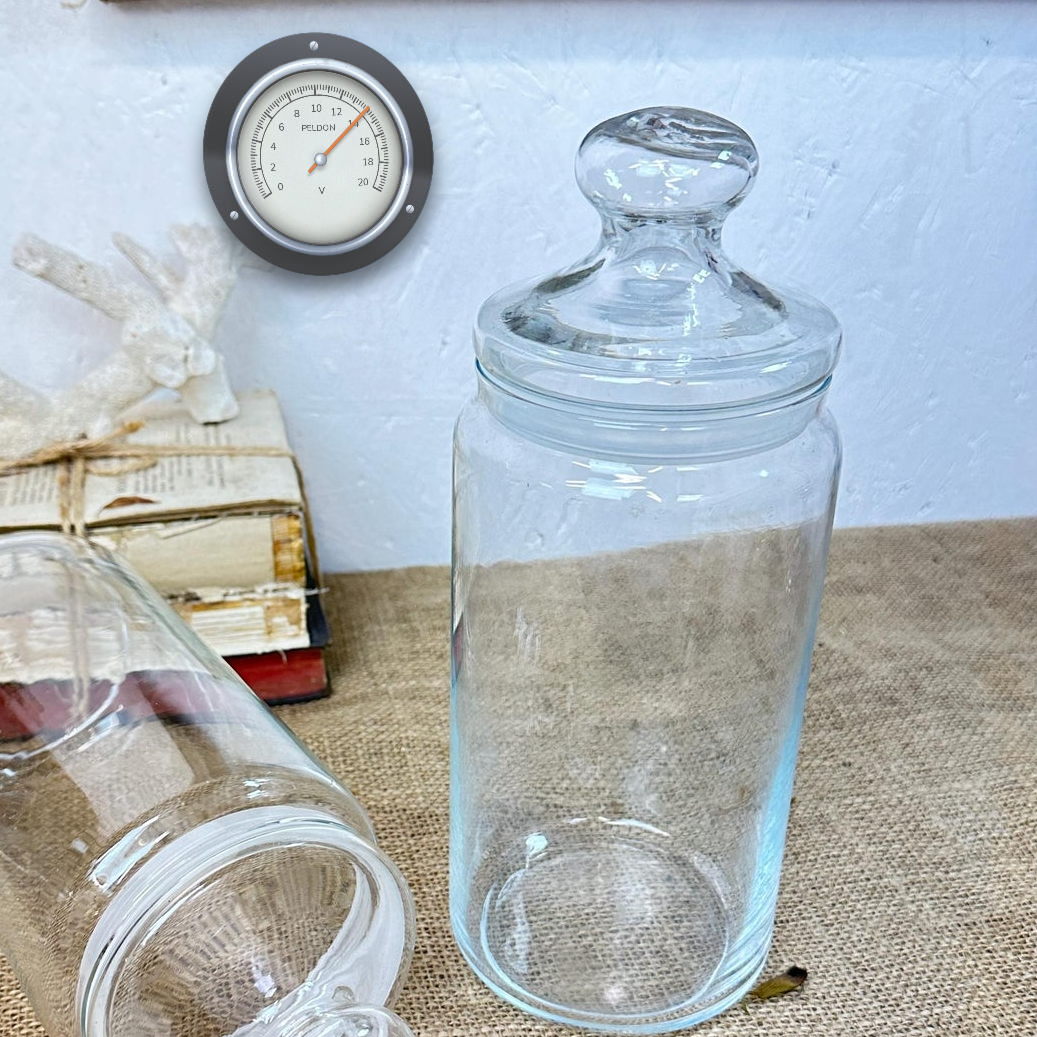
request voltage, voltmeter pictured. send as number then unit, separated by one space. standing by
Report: 14 V
